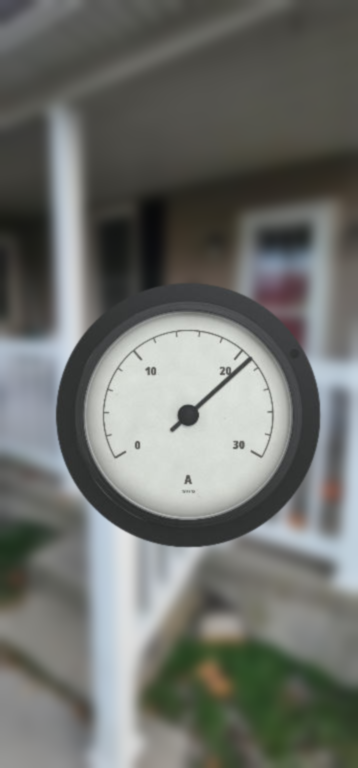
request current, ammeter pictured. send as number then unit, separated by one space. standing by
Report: 21 A
